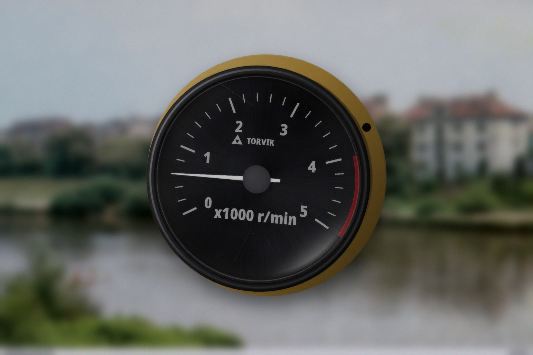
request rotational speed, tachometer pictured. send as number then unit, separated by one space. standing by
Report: 600 rpm
